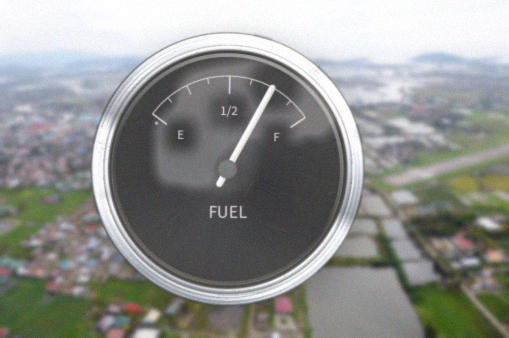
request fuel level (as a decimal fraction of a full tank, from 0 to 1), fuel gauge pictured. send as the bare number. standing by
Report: 0.75
